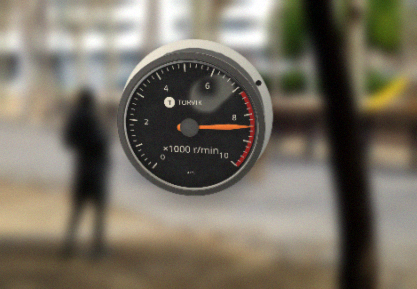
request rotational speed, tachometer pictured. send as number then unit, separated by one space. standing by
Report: 8400 rpm
